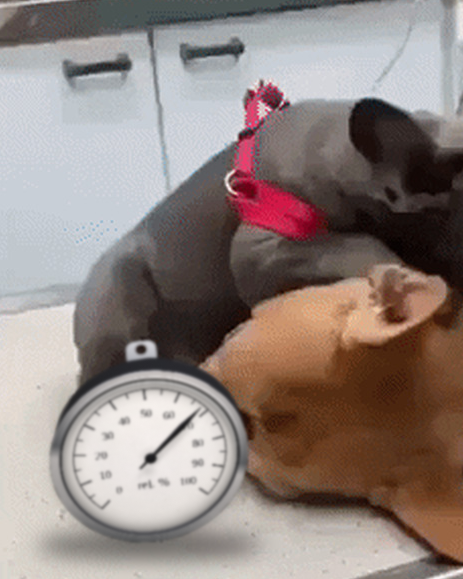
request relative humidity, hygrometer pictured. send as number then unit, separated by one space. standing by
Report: 67.5 %
